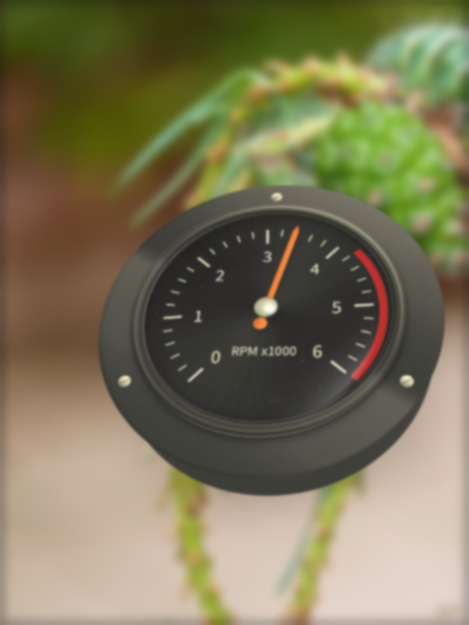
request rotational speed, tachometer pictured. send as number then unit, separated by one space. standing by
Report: 3400 rpm
